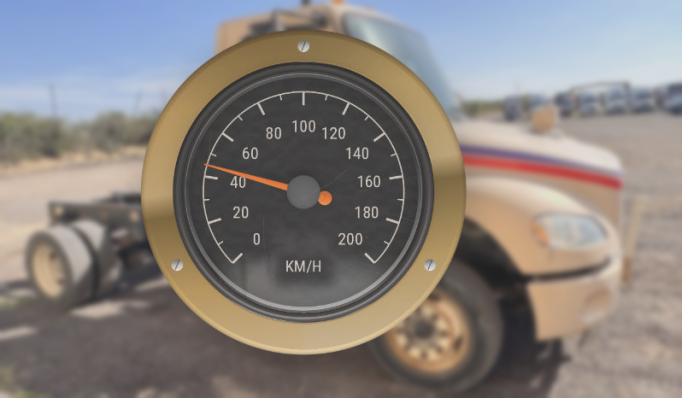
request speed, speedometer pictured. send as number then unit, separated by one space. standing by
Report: 45 km/h
